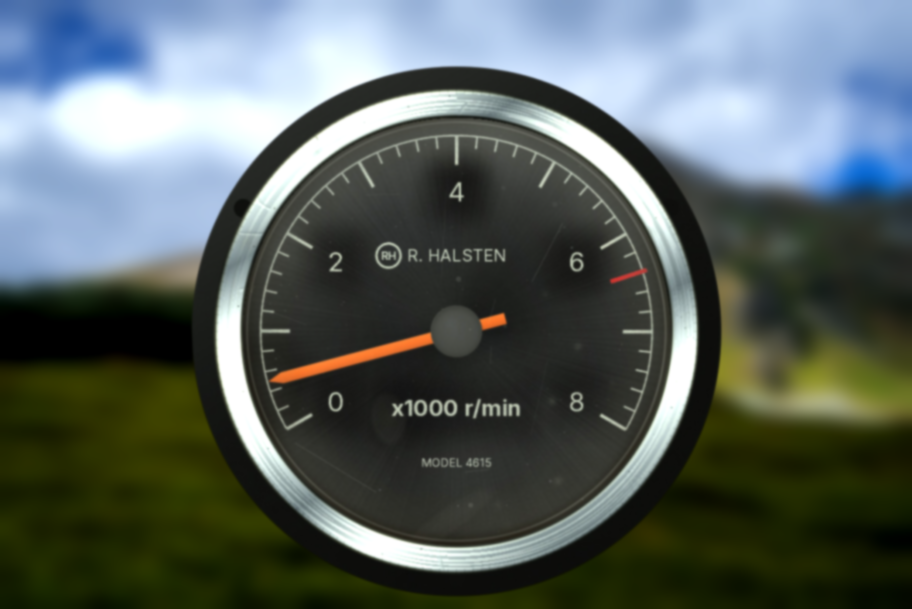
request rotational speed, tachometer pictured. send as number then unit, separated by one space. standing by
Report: 500 rpm
